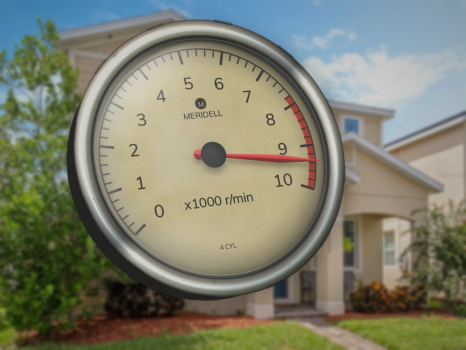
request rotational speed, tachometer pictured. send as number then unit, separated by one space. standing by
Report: 9400 rpm
